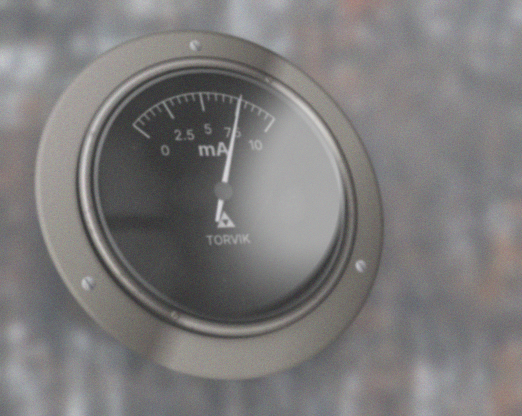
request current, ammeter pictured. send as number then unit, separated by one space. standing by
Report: 7.5 mA
